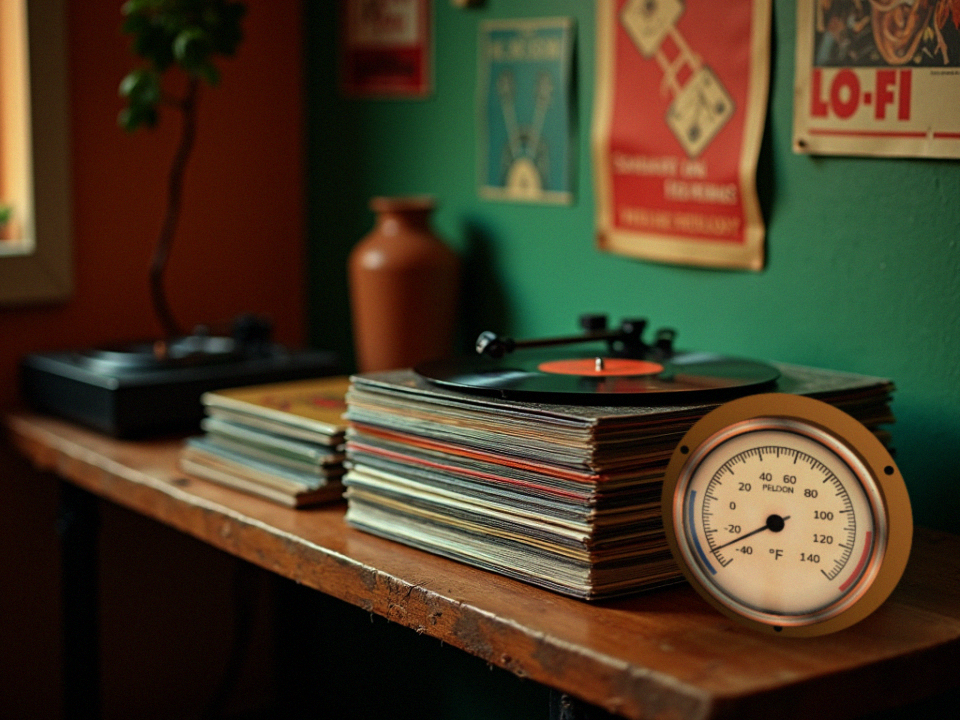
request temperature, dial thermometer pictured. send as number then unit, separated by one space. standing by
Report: -30 °F
